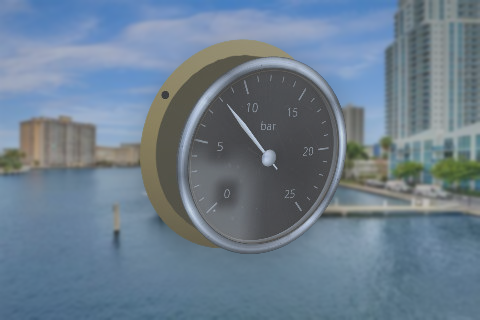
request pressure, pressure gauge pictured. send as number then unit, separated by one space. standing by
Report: 8 bar
